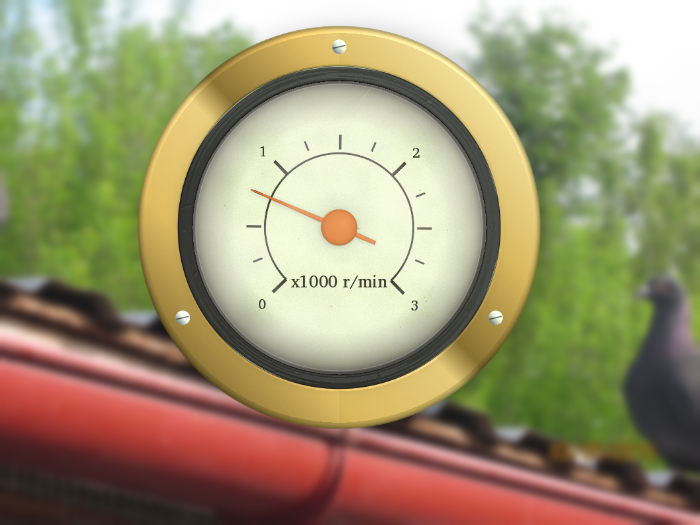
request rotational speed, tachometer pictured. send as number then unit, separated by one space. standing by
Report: 750 rpm
